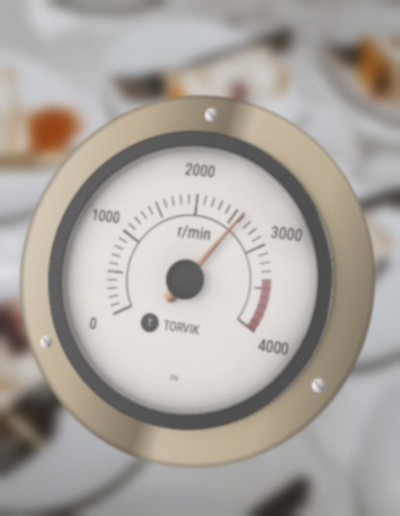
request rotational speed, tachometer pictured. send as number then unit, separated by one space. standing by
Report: 2600 rpm
